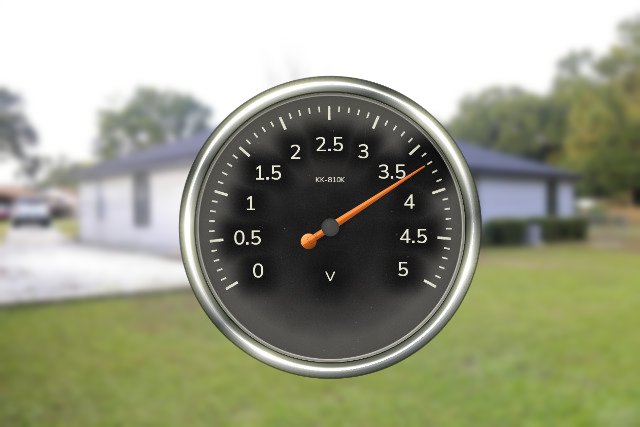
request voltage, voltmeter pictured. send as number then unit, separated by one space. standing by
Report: 3.7 V
